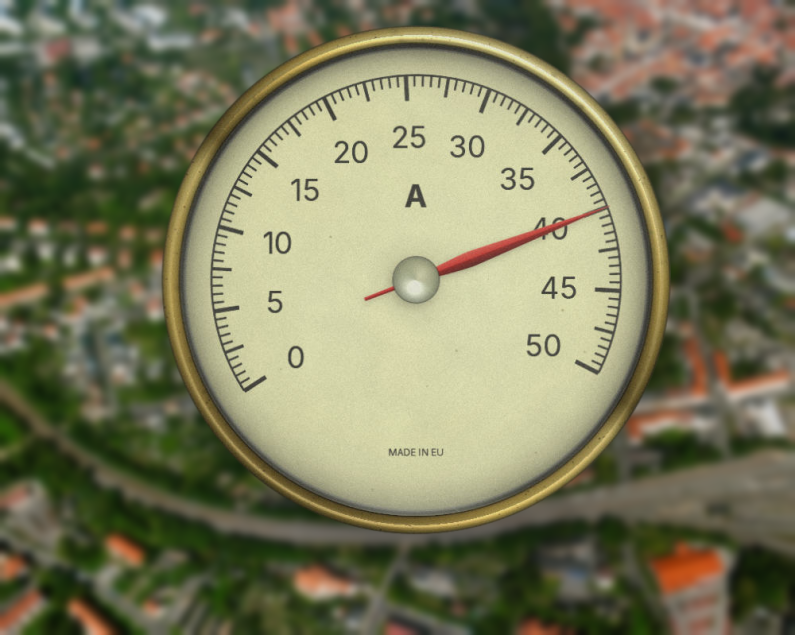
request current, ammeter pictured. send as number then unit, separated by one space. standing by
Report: 40 A
